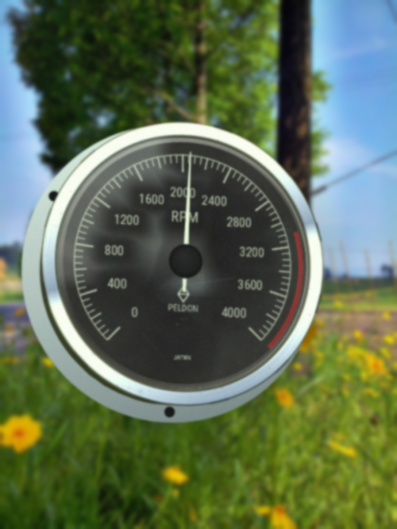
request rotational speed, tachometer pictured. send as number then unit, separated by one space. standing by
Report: 2050 rpm
